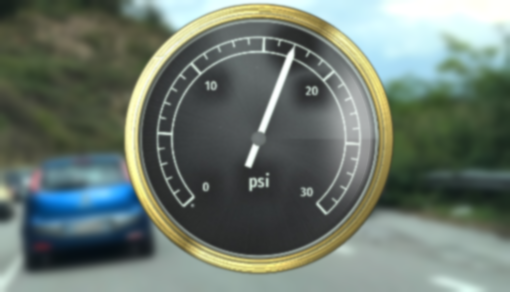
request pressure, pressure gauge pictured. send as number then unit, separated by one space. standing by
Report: 17 psi
